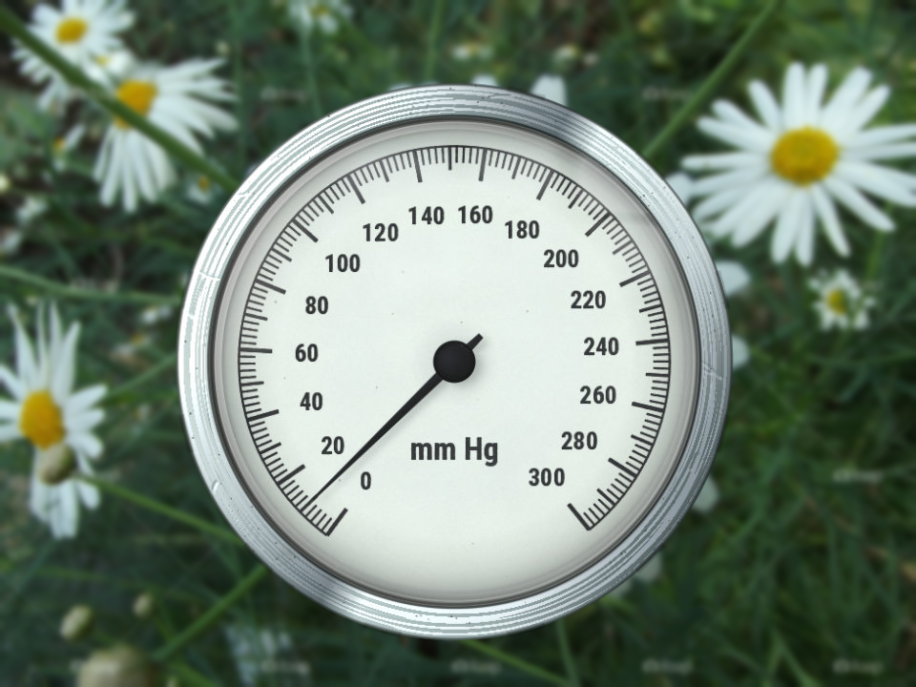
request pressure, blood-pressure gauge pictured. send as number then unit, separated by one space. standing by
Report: 10 mmHg
